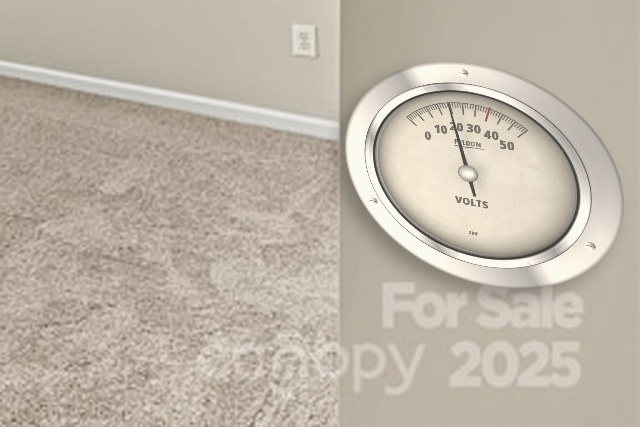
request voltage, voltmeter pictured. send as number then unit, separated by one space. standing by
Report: 20 V
